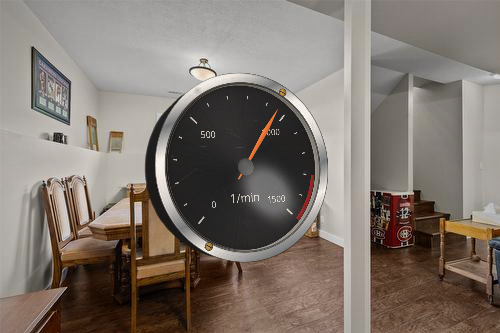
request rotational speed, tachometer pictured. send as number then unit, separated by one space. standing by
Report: 950 rpm
